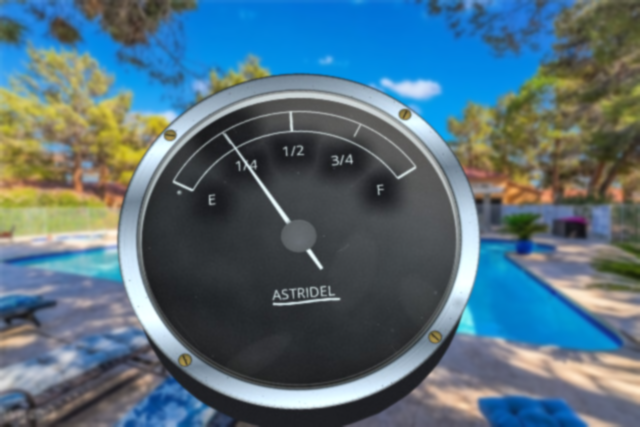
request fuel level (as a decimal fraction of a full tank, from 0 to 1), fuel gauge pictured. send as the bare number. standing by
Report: 0.25
